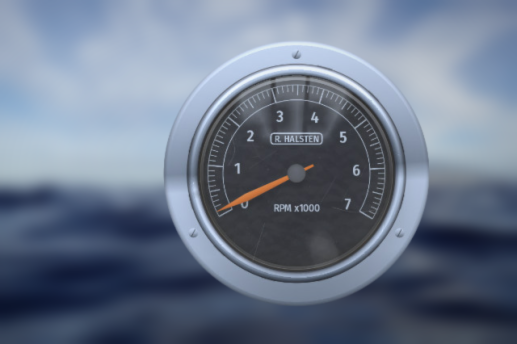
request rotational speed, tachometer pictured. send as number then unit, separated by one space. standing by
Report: 100 rpm
